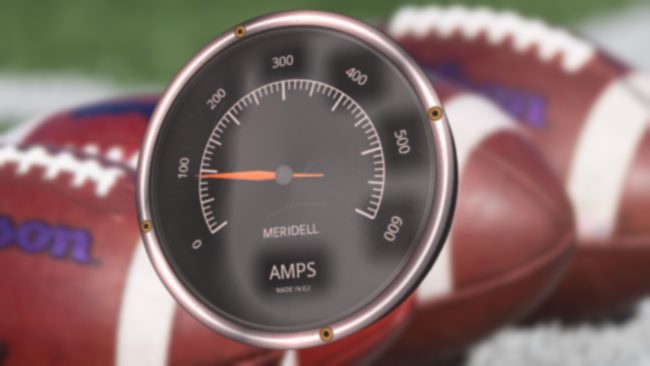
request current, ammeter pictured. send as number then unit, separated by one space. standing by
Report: 90 A
